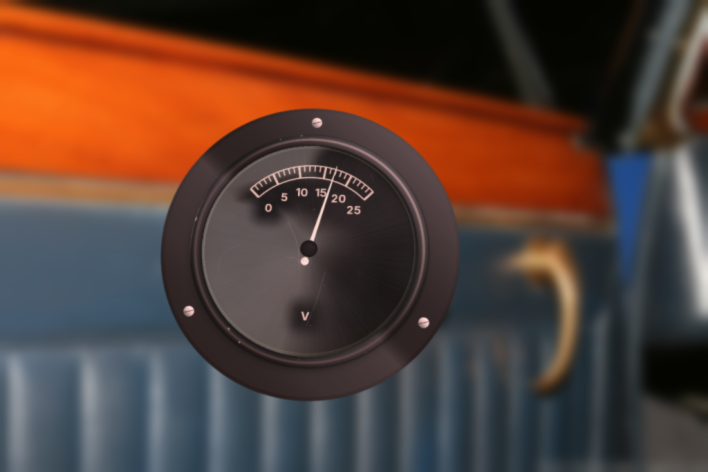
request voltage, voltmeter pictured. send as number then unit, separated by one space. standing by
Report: 17 V
